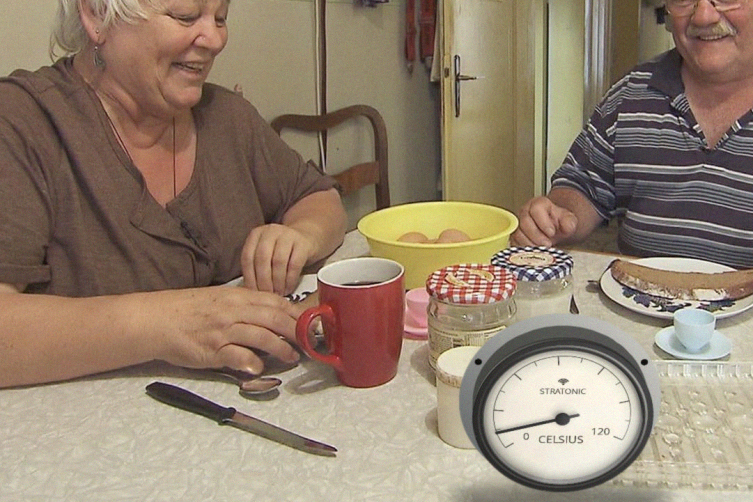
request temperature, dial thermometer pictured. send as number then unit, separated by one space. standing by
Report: 10 °C
